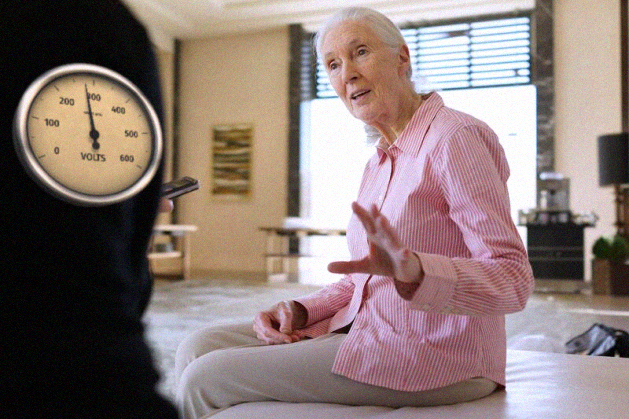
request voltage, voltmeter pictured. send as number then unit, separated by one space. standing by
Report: 275 V
